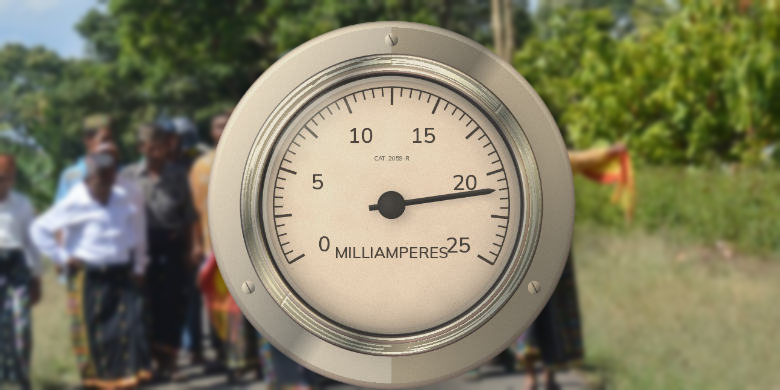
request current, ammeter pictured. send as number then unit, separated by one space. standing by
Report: 21 mA
